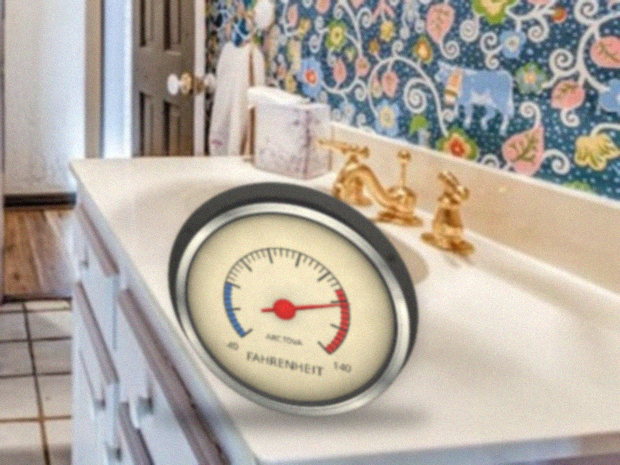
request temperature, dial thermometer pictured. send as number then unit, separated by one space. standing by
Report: 100 °F
